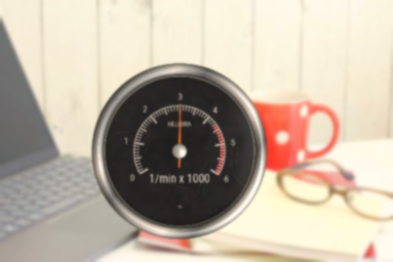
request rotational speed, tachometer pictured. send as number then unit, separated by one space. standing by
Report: 3000 rpm
